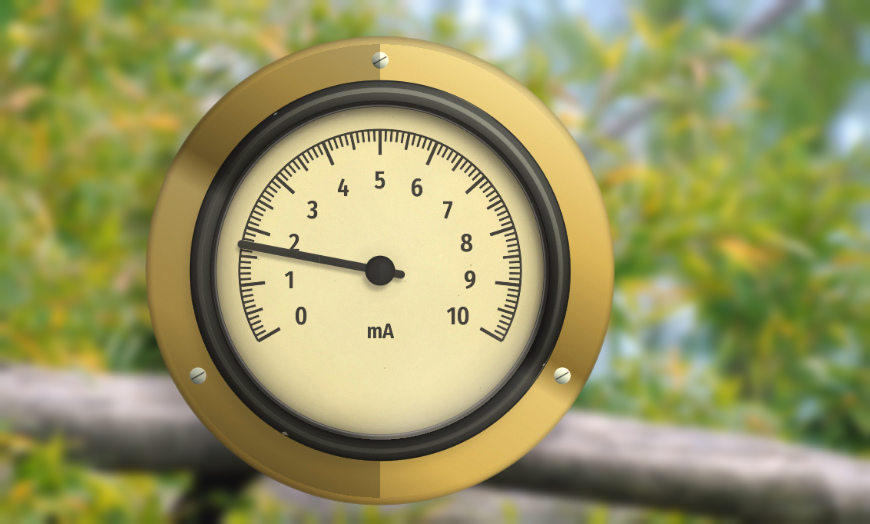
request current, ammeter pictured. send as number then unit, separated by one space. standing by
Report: 1.7 mA
